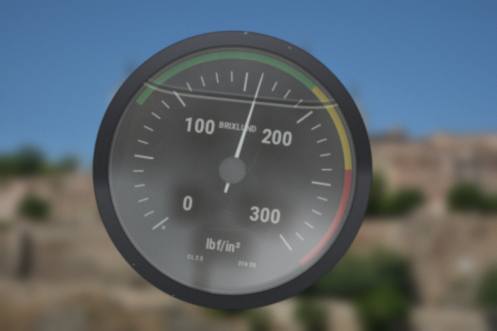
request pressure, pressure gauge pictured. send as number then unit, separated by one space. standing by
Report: 160 psi
